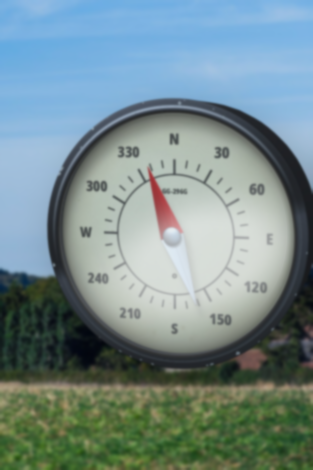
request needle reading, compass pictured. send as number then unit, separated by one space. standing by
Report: 340 °
